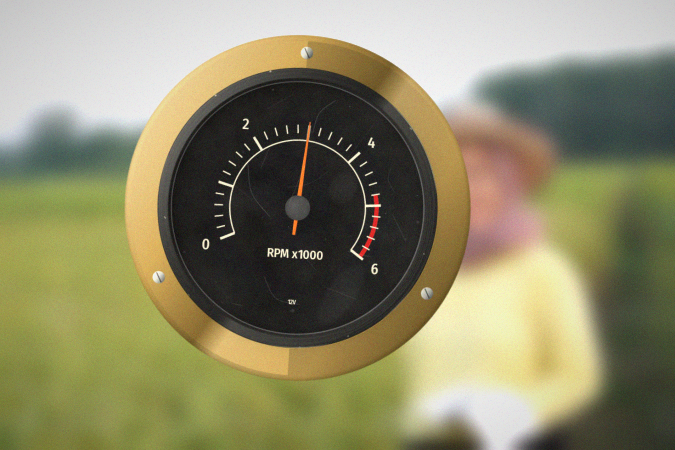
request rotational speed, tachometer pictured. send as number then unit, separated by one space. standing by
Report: 3000 rpm
